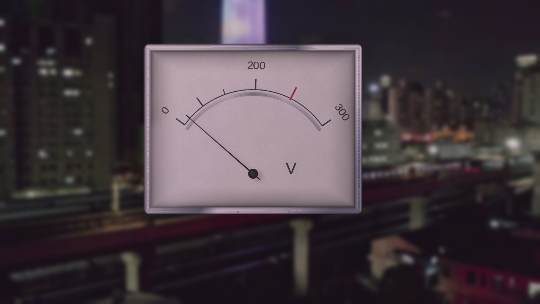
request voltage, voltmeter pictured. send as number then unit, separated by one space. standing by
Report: 50 V
